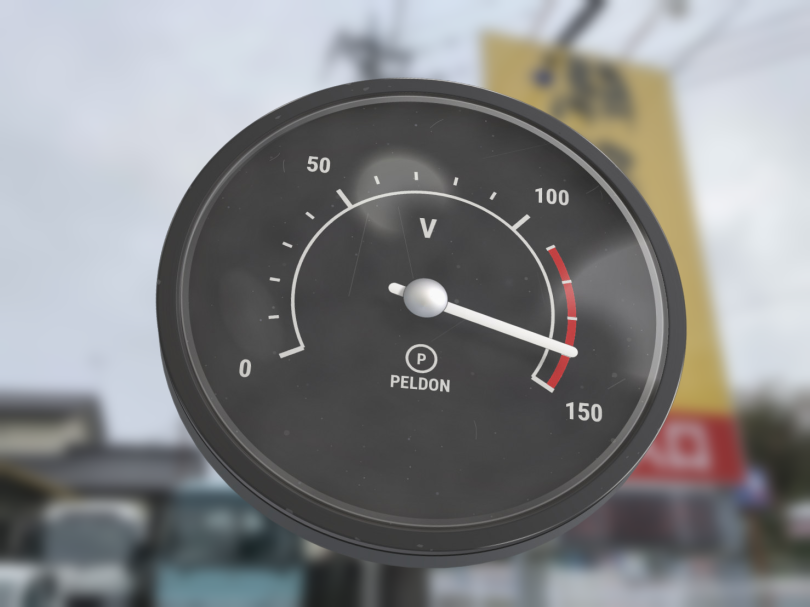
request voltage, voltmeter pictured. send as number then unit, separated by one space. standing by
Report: 140 V
